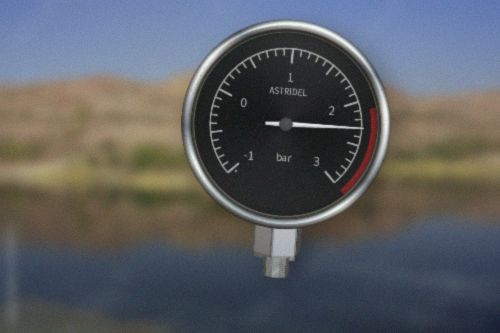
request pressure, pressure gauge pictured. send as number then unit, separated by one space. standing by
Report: 2.3 bar
